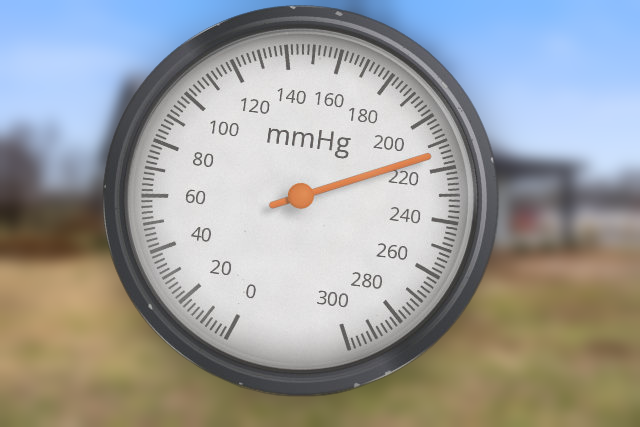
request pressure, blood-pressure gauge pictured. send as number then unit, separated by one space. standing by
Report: 214 mmHg
